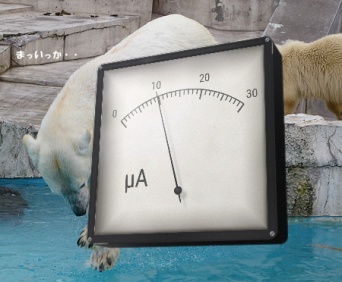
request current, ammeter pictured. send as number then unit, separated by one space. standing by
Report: 10 µA
